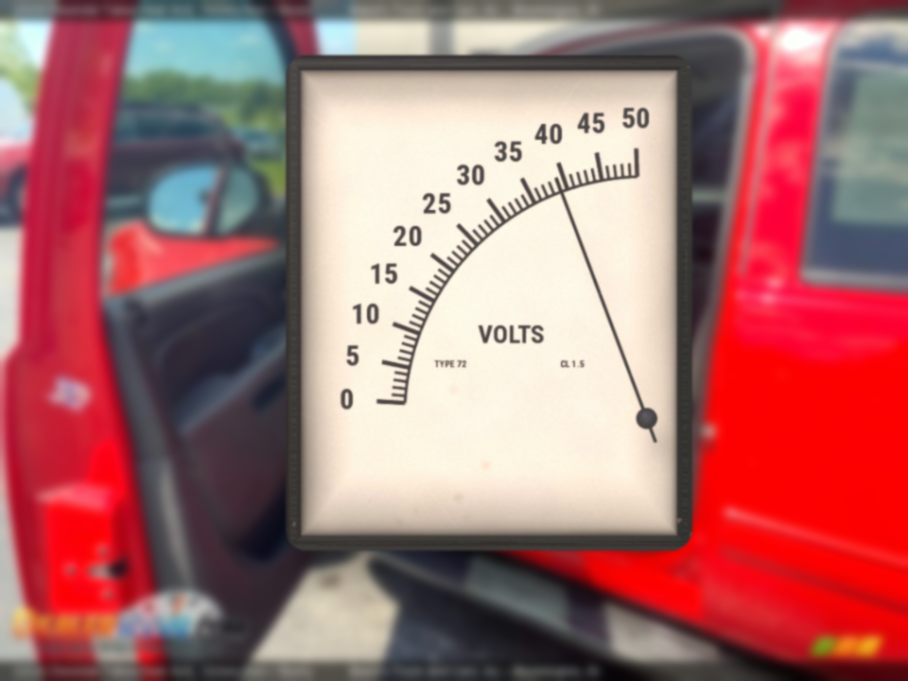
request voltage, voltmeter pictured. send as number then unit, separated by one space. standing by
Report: 39 V
